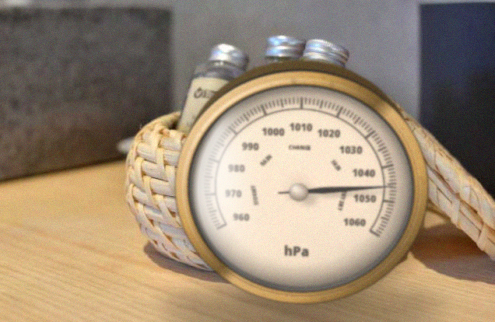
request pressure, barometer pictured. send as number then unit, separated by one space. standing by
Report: 1045 hPa
